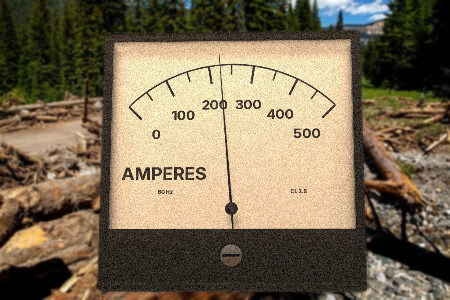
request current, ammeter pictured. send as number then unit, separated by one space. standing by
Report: 225 A
